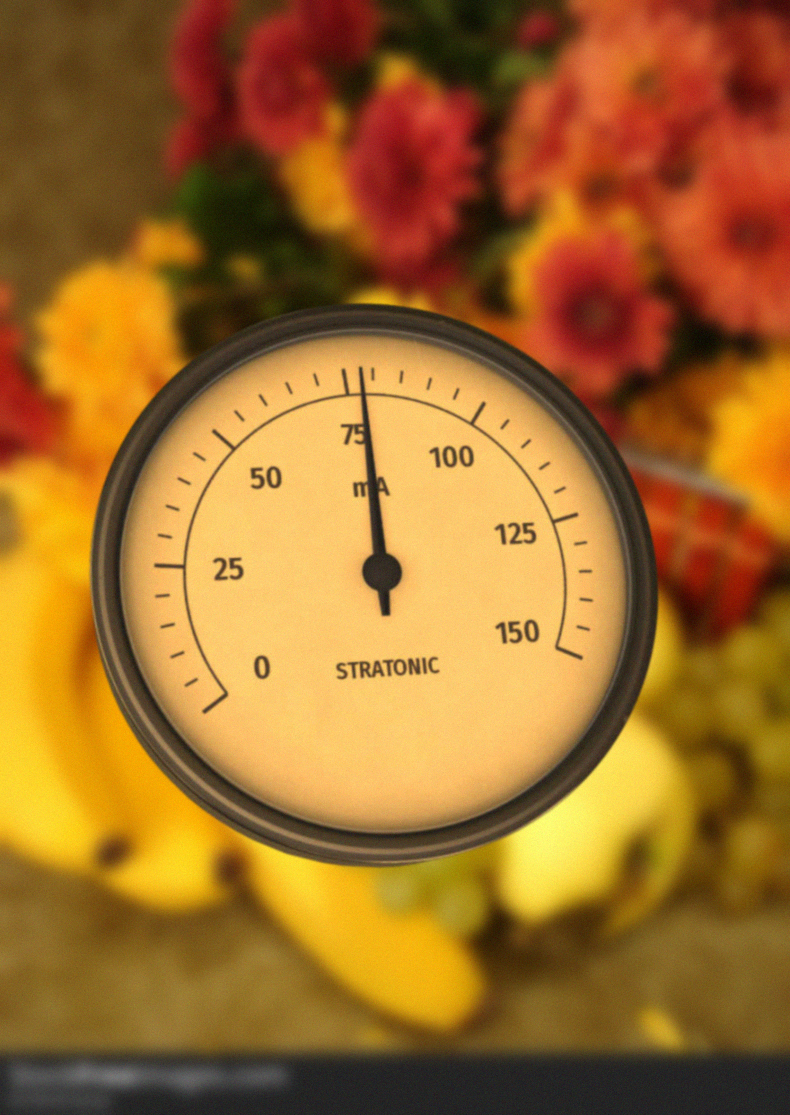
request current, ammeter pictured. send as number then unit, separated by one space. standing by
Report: 77.5 mA
